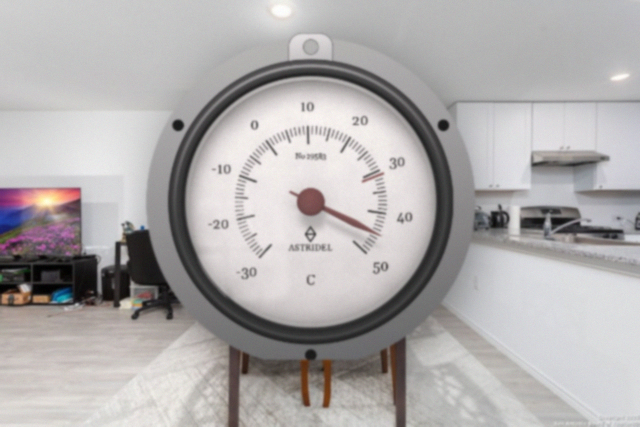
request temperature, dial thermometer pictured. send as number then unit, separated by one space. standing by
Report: 45 °C
